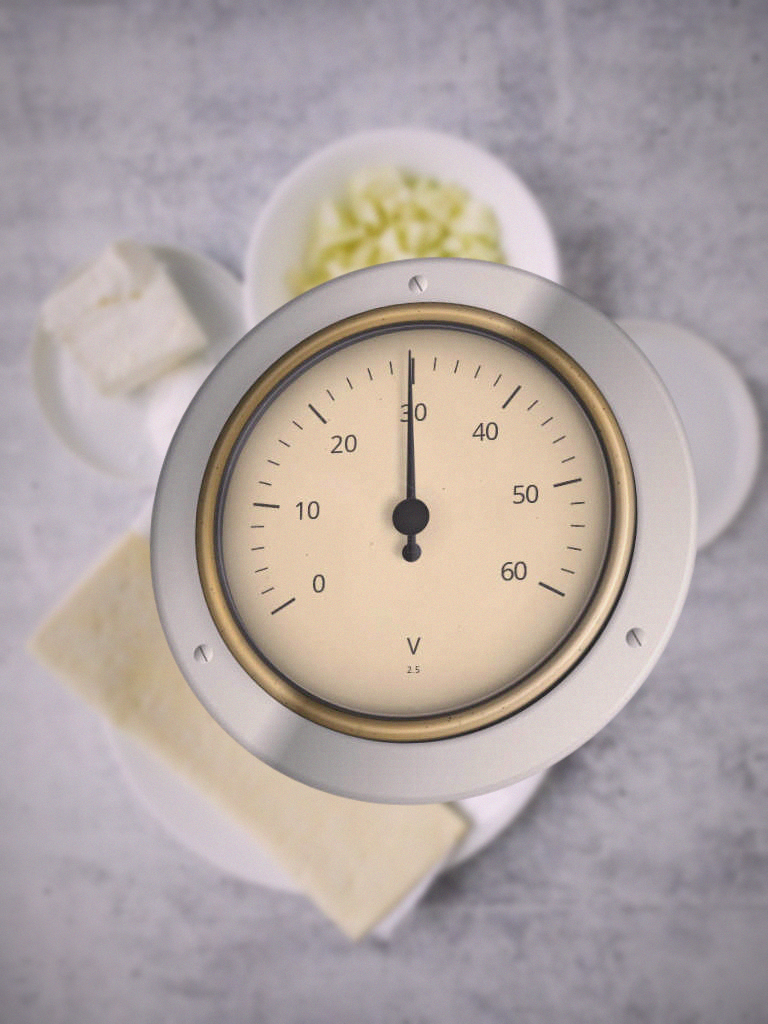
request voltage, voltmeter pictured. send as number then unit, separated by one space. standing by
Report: 30 V
